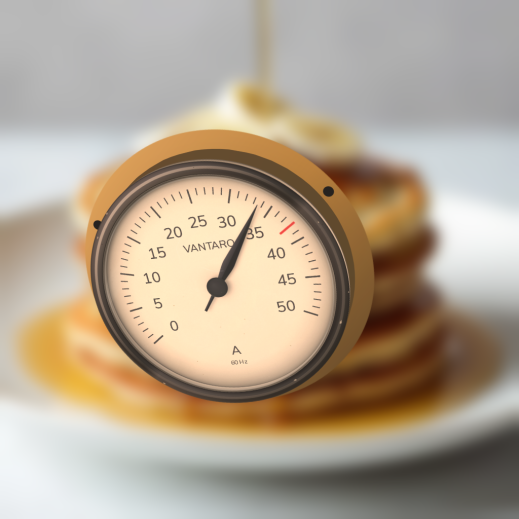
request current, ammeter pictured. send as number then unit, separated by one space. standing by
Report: 33.5 A
